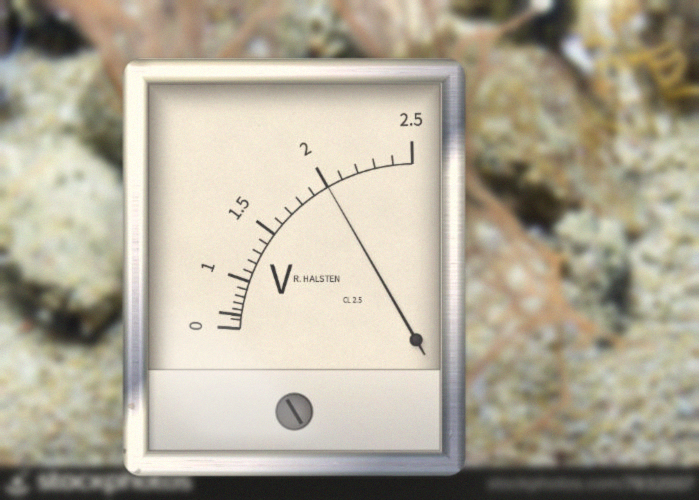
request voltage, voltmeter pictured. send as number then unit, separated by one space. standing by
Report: 2 V
